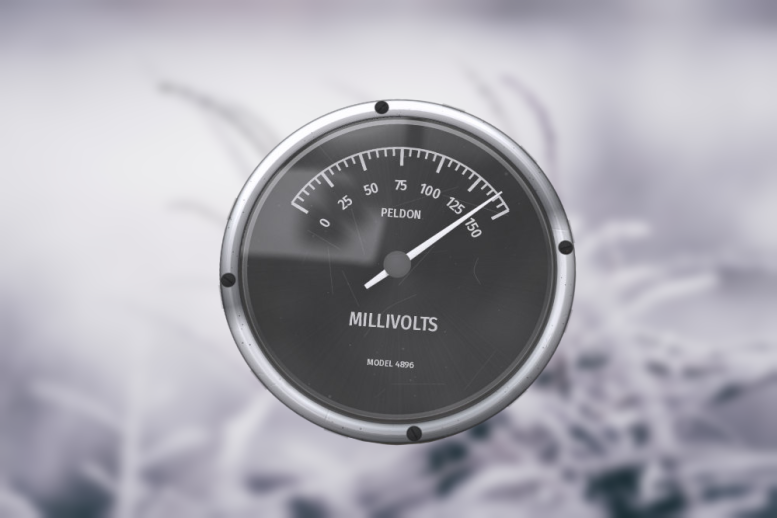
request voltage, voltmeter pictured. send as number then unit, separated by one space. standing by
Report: 140 mV
